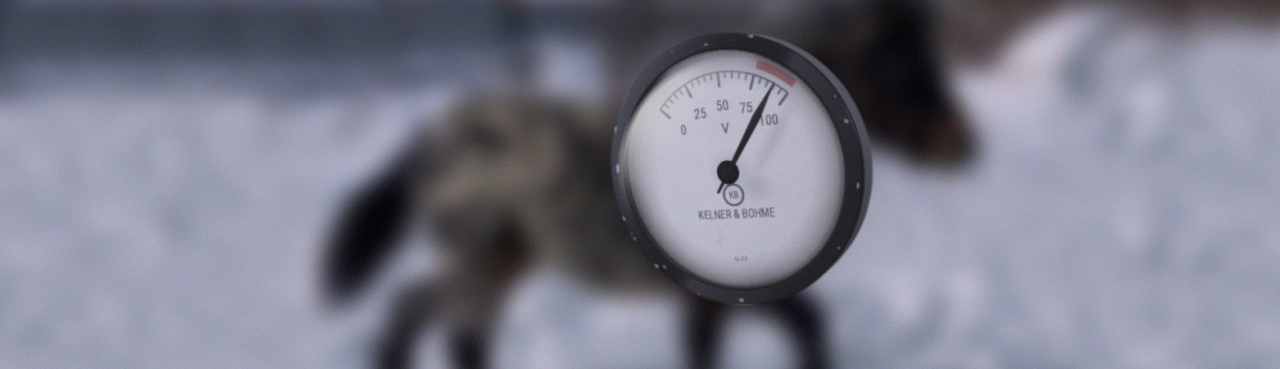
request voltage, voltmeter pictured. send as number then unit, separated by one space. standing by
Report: 90 V
